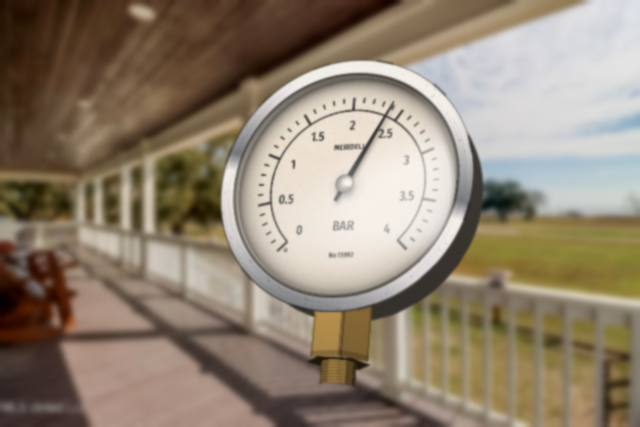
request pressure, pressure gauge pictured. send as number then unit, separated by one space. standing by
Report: 2.4 bar
